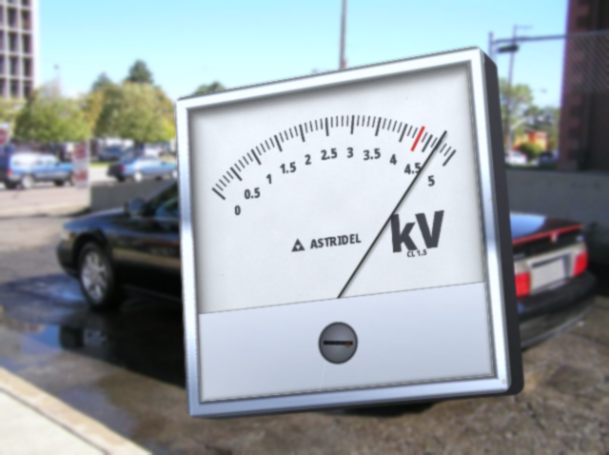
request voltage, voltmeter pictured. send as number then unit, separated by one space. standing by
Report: 4.7 kV
